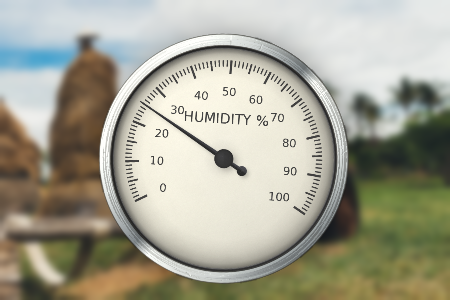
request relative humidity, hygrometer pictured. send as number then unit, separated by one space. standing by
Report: 25 %
